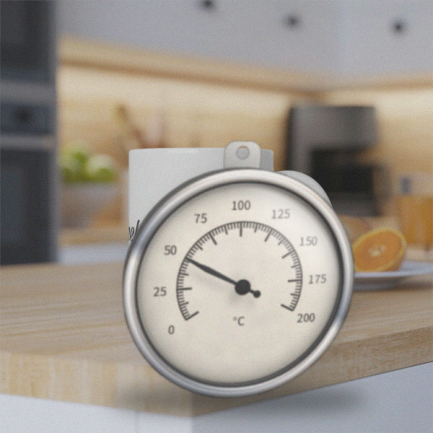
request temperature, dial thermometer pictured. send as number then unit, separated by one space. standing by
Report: 50 °C
